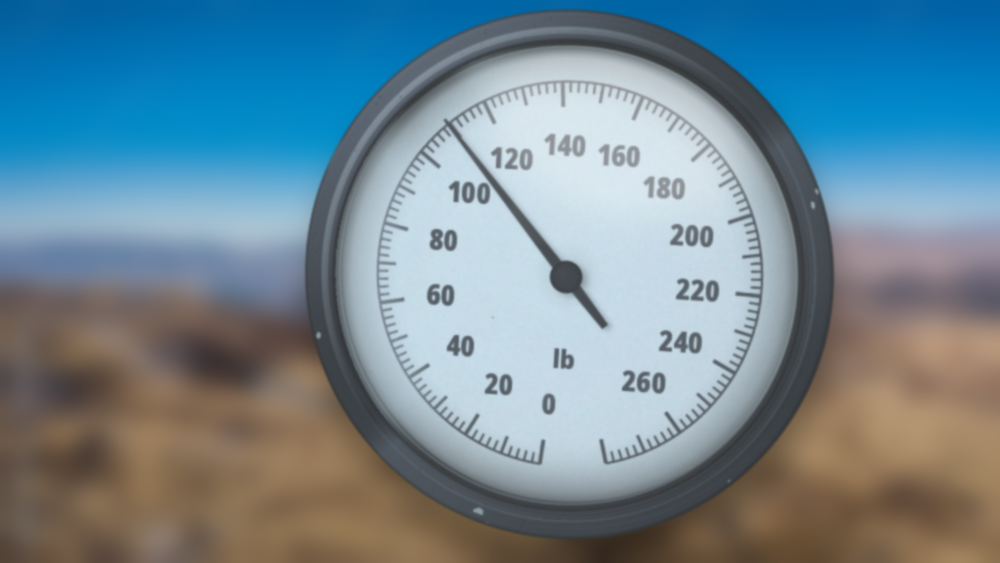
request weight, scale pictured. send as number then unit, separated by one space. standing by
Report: 110 lb
